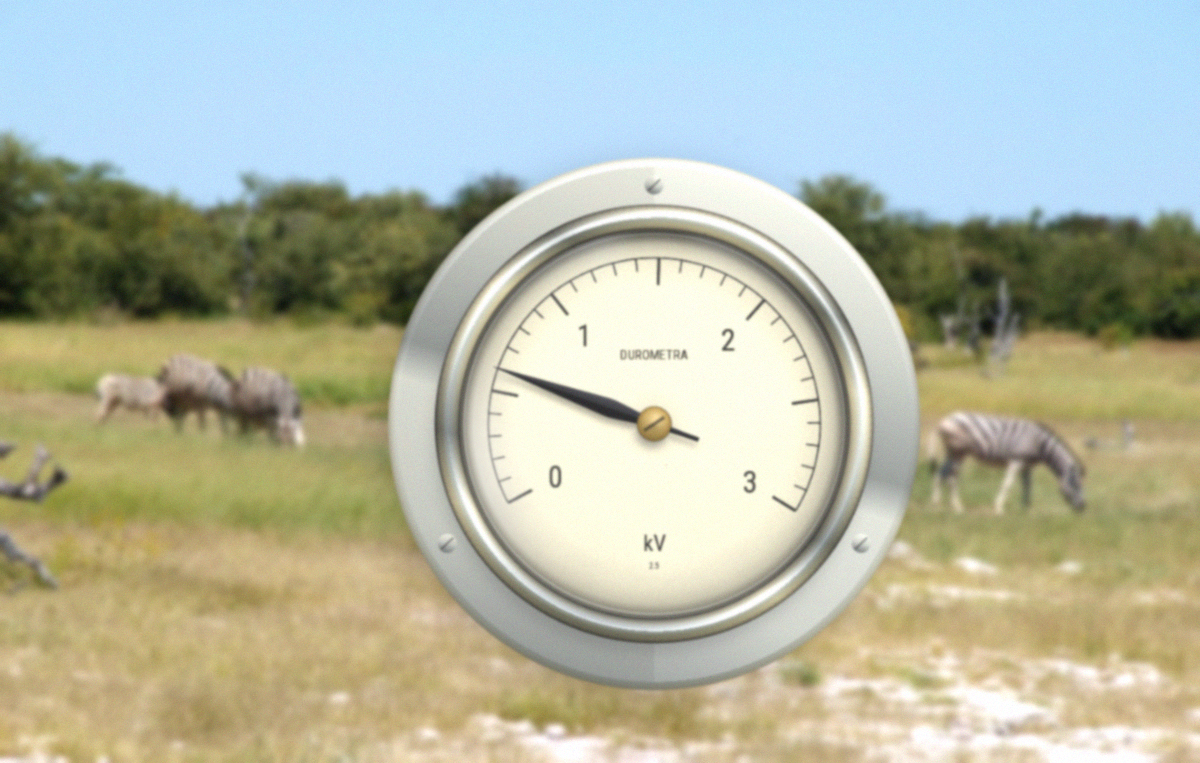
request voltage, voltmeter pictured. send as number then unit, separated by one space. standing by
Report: 0.6 kV
